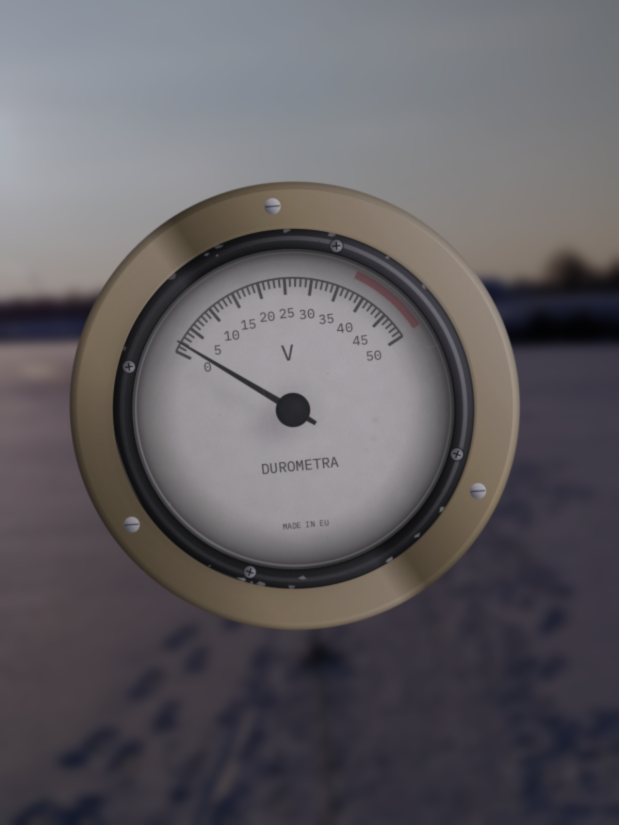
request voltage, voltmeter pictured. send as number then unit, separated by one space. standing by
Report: 2 V
